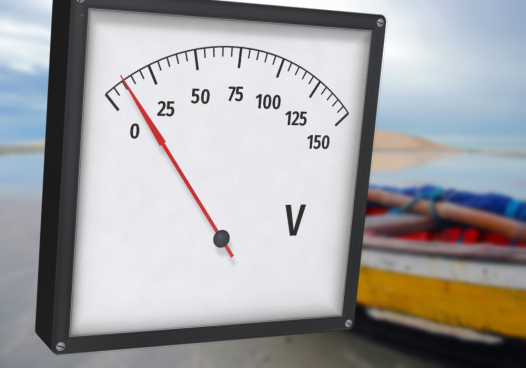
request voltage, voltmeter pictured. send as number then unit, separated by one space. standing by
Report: 10 V
